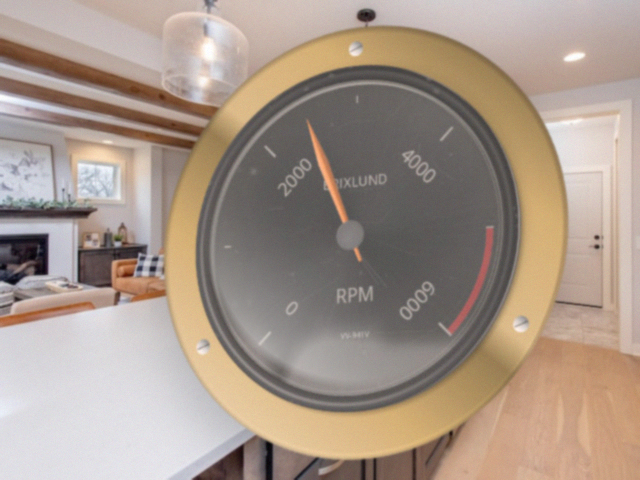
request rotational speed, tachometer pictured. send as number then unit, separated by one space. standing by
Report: 2500 rpm
